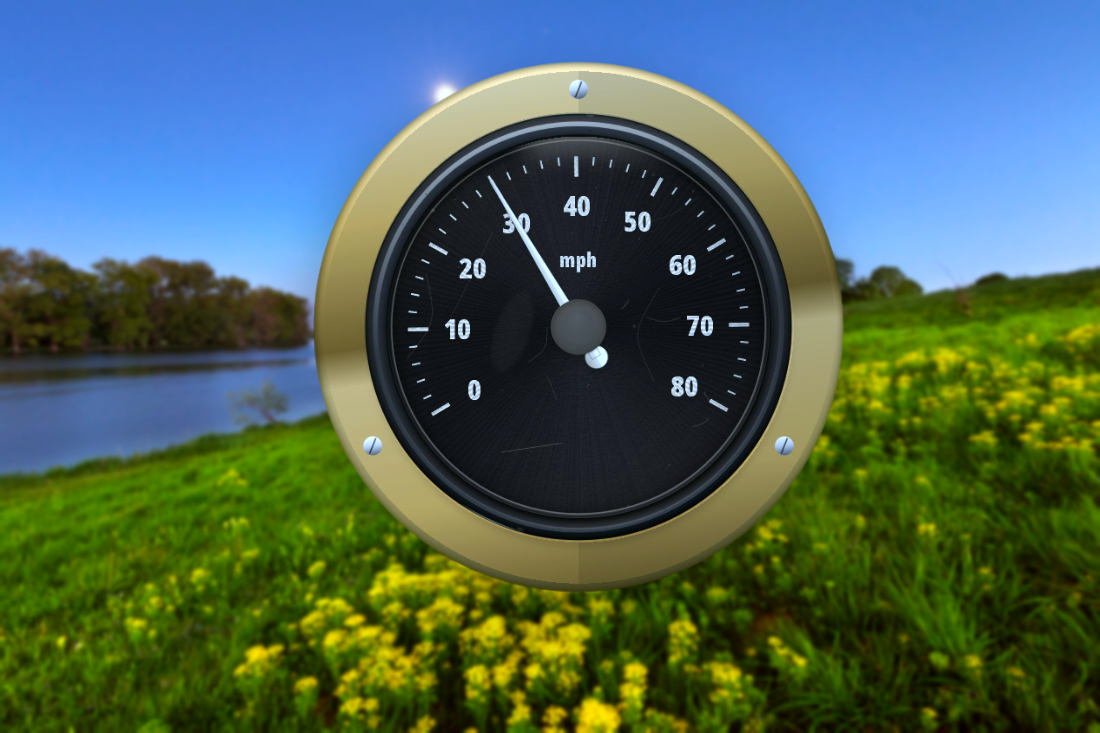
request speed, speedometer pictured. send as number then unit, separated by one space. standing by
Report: 30 mph
